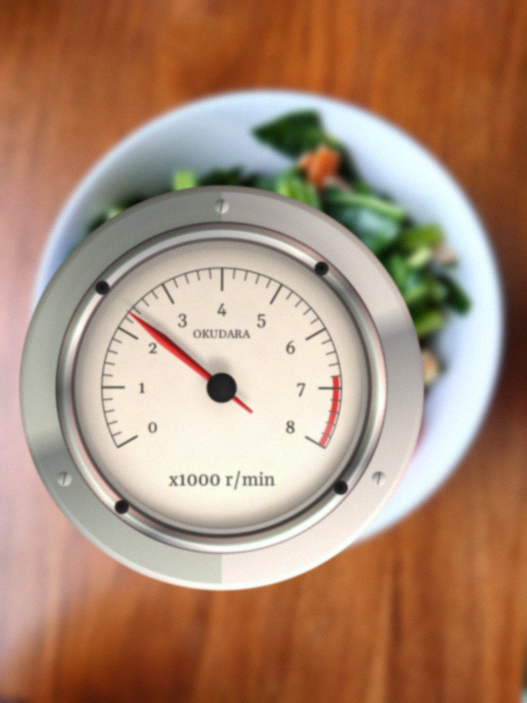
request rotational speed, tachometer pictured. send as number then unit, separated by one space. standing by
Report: 2300 rpm
